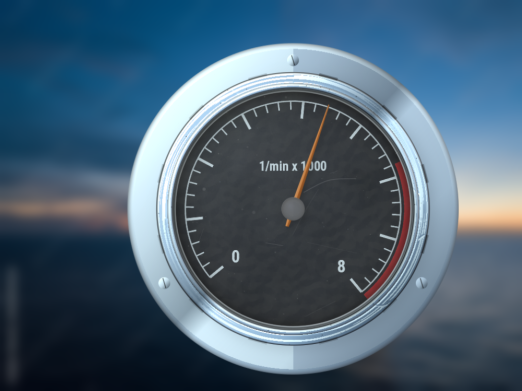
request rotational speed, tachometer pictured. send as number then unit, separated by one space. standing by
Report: 4400 rpm
